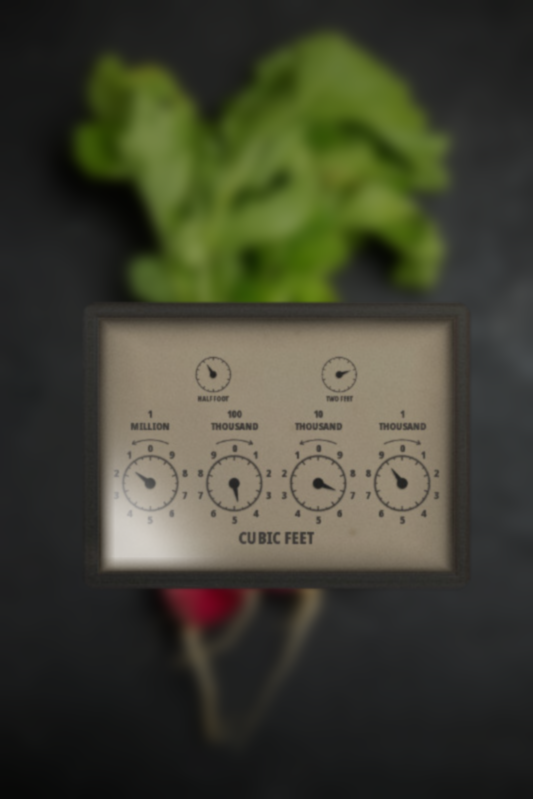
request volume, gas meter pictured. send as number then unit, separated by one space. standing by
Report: 146900 ft³
